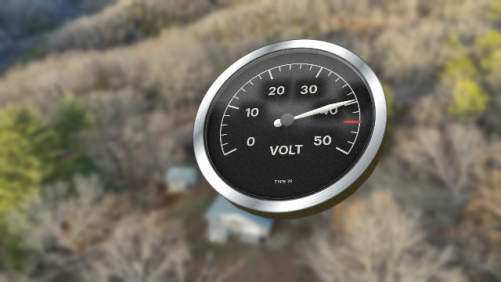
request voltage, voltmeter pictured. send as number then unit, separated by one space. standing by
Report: 40 V
